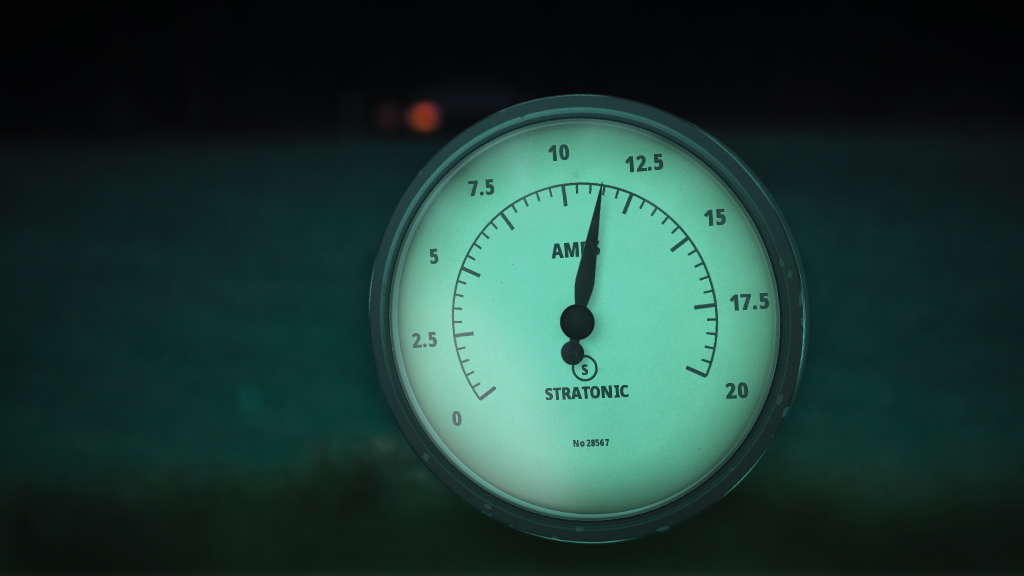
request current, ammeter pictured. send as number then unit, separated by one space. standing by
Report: 11.5 A
